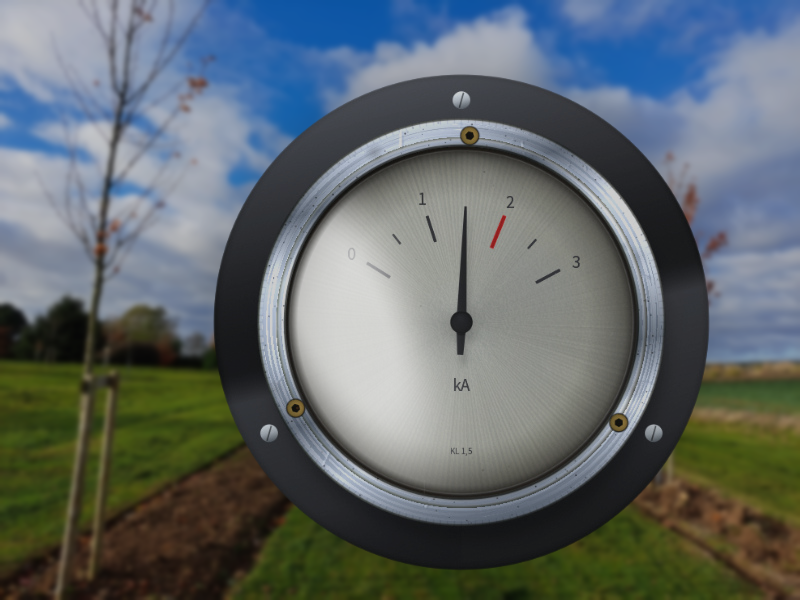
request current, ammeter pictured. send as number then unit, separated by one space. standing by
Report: 1.5 kA
